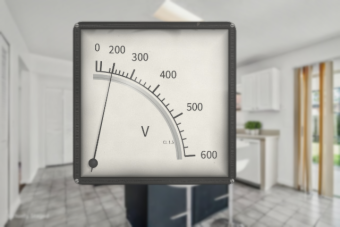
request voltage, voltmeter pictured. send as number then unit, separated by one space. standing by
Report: 200 V
